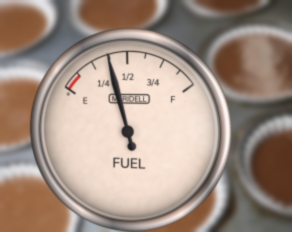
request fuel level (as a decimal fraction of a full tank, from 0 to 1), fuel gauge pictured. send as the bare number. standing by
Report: 0.375
